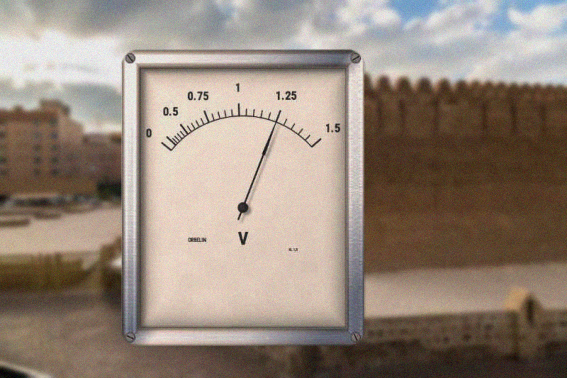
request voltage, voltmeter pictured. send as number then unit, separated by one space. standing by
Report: 1.25 V
